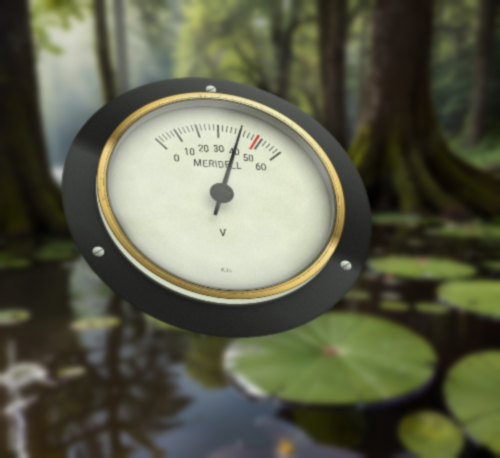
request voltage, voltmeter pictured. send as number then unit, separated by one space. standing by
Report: 40 V
